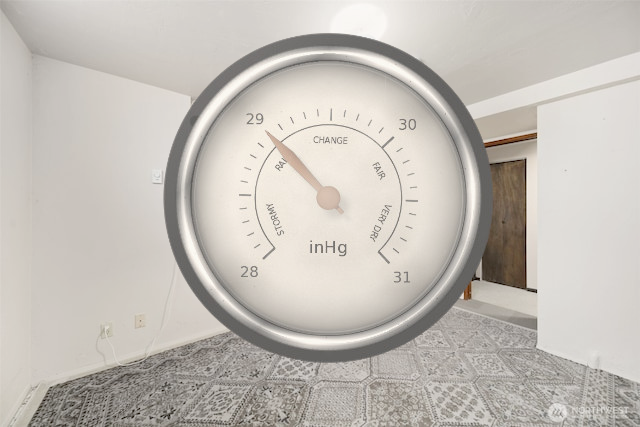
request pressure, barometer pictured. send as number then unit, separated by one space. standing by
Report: 29 inHg
